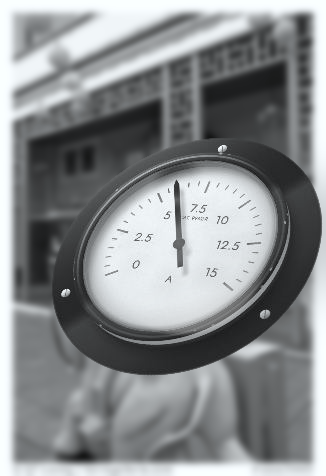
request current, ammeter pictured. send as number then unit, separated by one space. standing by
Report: 6 A
